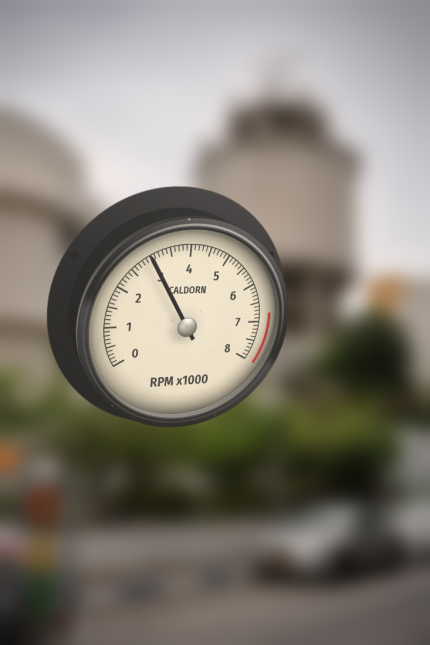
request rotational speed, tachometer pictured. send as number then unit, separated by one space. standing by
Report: 3000 rpm
